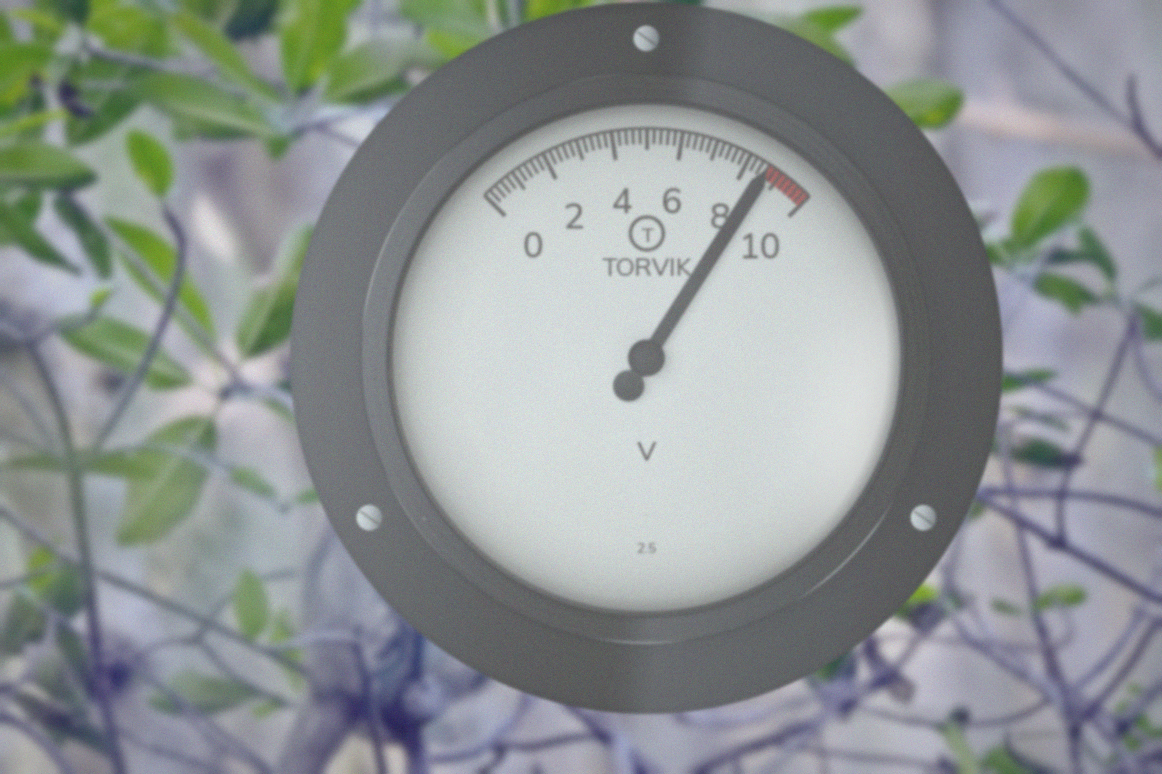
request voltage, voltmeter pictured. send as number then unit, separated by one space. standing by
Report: 8.6 V
